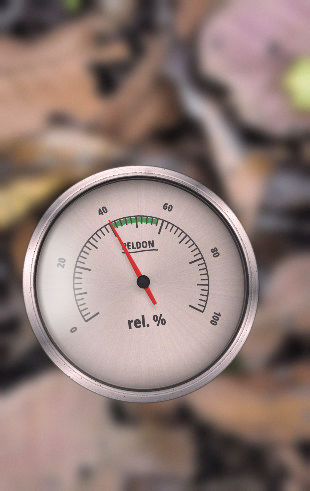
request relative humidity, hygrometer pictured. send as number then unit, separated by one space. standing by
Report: 40 %
